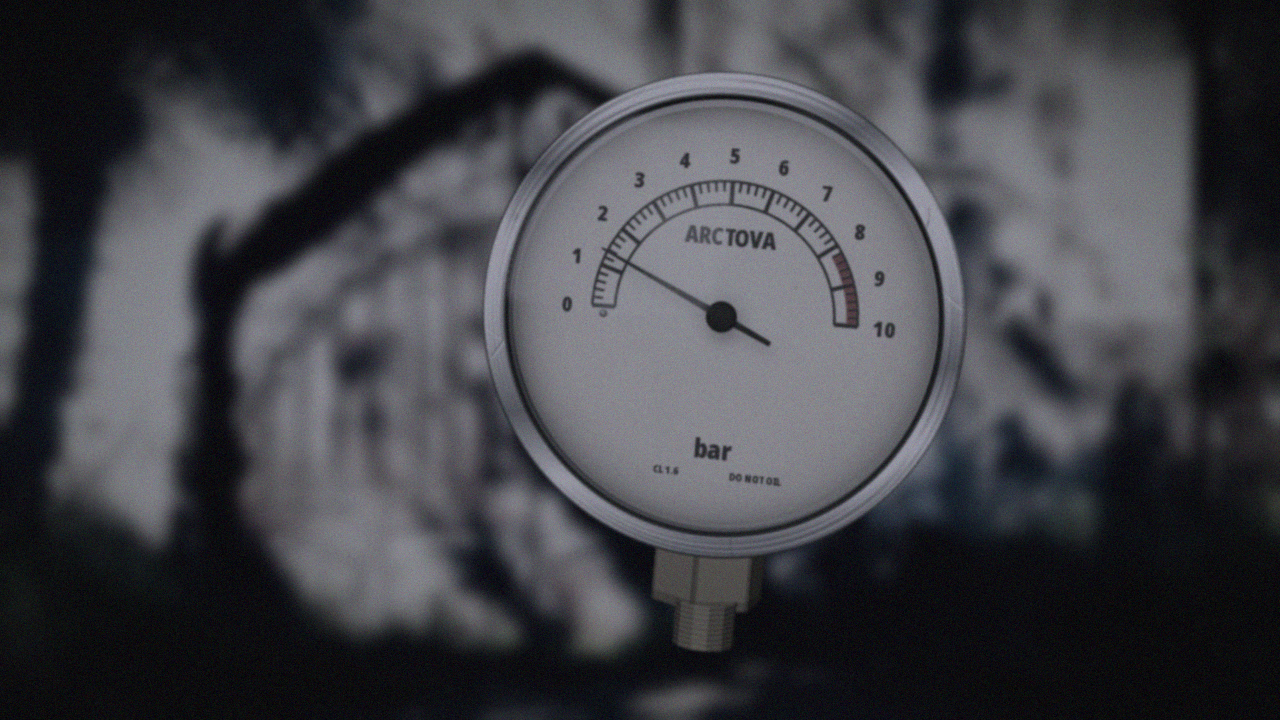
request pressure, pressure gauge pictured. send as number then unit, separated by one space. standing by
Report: 1.4 bar
